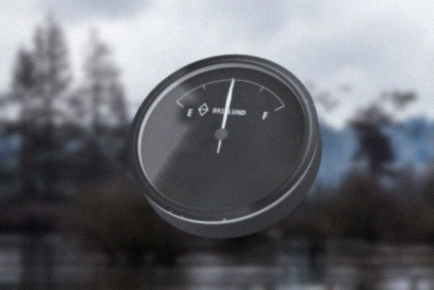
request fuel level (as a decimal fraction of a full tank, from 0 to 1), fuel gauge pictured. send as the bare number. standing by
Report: 0.5
